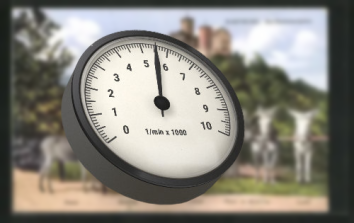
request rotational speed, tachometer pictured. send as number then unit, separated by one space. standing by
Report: 5500 rpm
